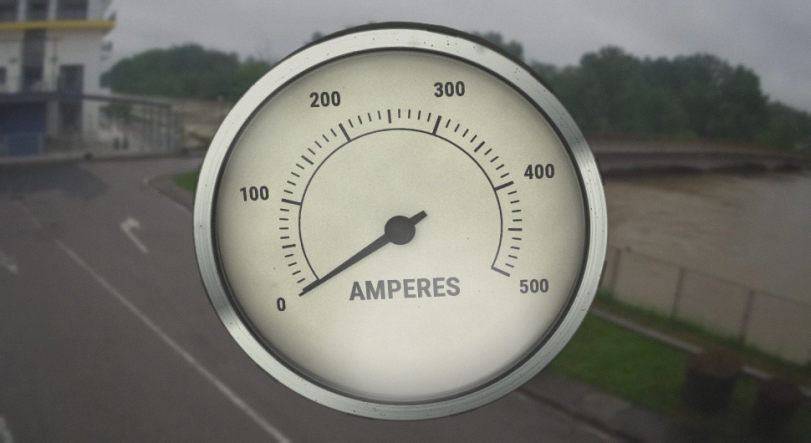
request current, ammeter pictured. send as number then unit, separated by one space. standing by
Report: 0 A
